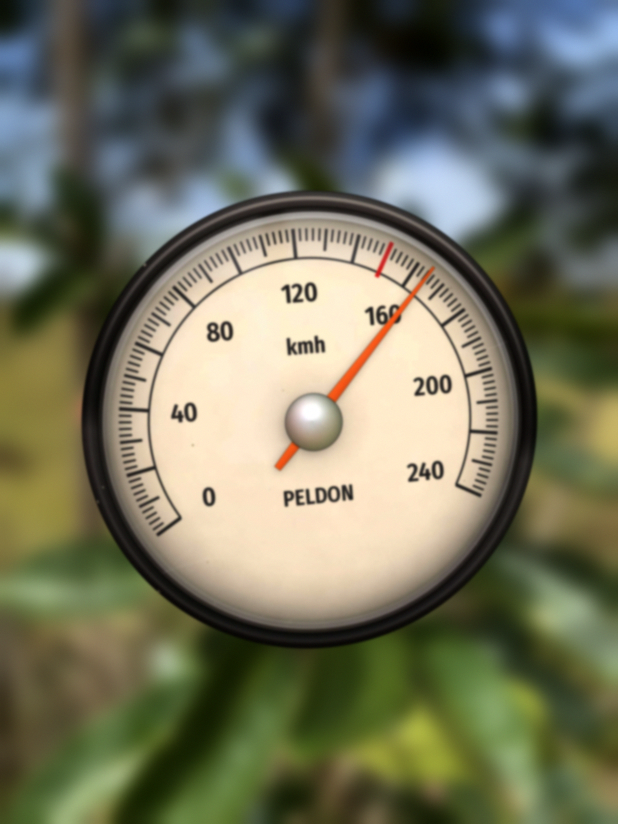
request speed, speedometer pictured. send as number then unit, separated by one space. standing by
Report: 164 km/h
